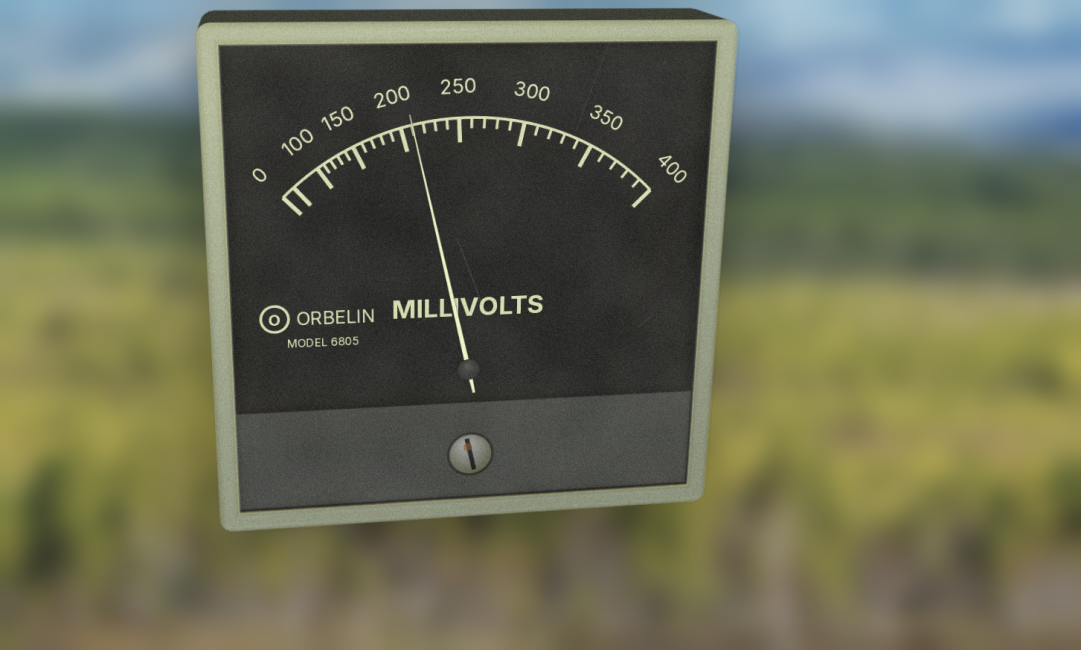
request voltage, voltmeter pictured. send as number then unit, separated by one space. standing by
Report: 210 mV
